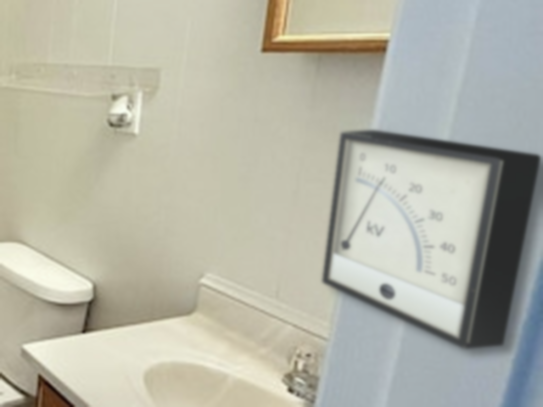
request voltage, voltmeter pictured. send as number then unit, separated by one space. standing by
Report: 10 kV
